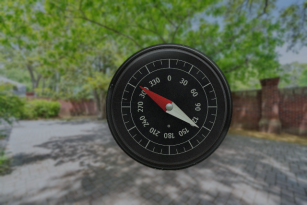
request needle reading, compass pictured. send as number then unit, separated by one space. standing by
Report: 305 °
